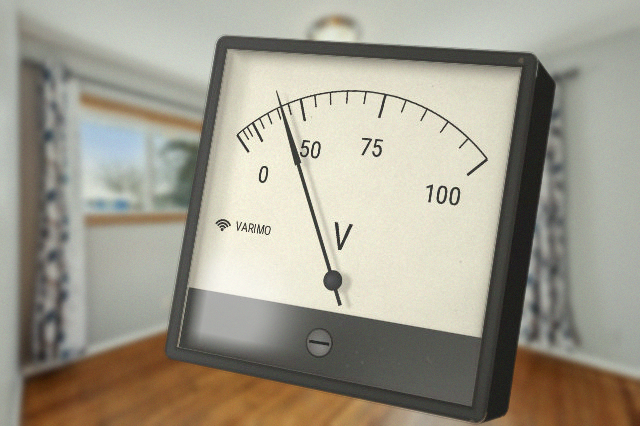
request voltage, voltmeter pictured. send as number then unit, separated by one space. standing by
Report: 42.5 V
